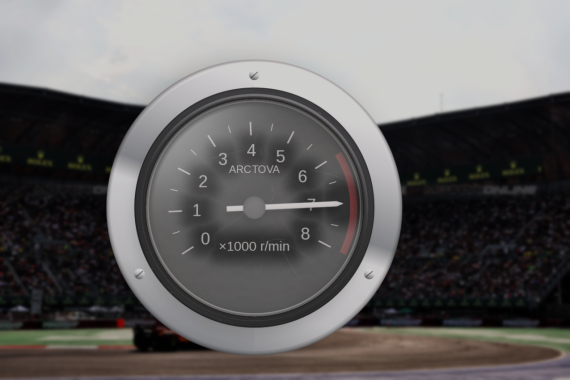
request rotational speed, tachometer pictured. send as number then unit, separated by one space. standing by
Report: 7000 rpm
